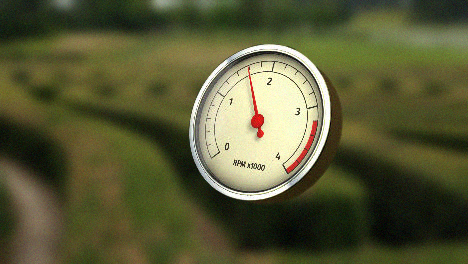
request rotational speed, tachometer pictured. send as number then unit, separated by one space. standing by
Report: 1600 rpm
